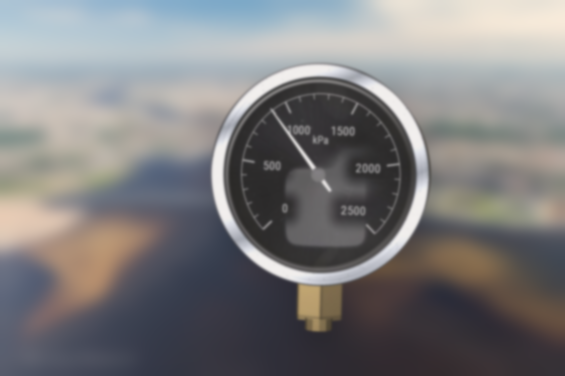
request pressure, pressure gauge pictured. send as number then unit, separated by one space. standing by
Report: 900 kPa
